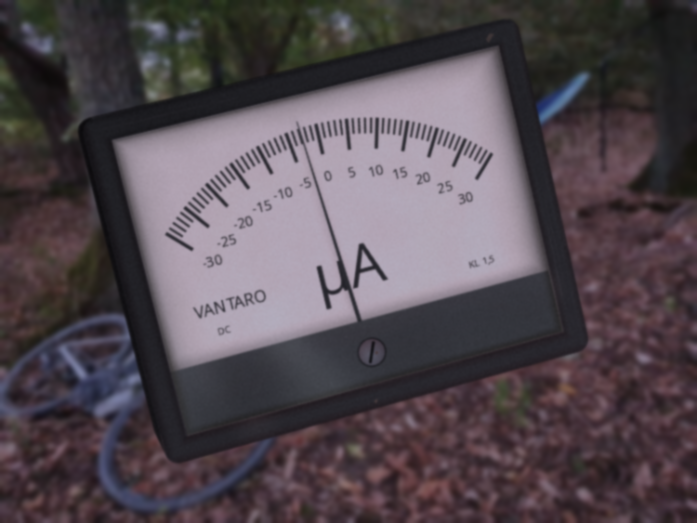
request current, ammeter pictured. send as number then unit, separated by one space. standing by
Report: -3 µA
